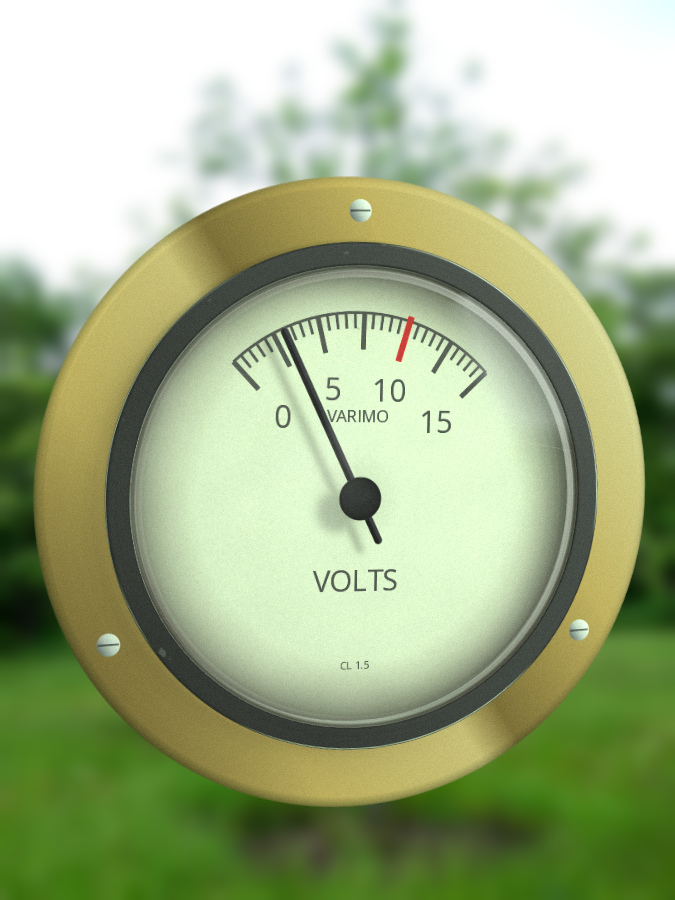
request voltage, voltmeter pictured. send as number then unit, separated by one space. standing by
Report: 3 V
